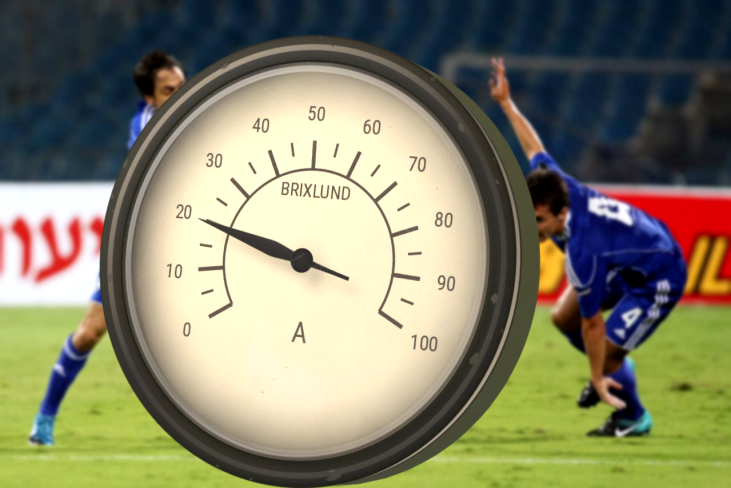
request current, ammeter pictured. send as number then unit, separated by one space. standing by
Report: 20 A
